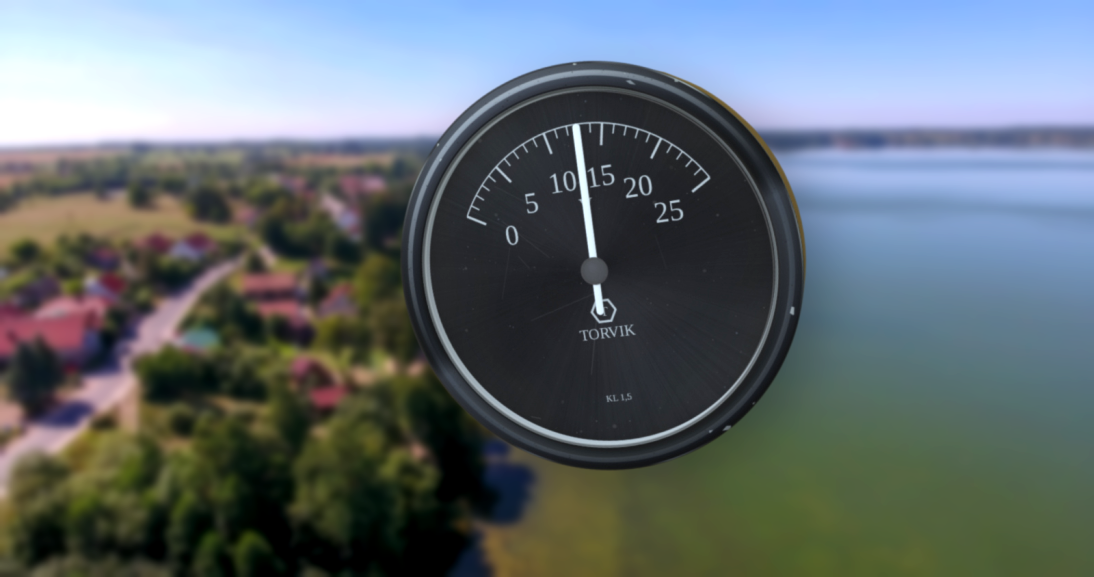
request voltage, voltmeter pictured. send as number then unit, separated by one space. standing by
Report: 13 V
